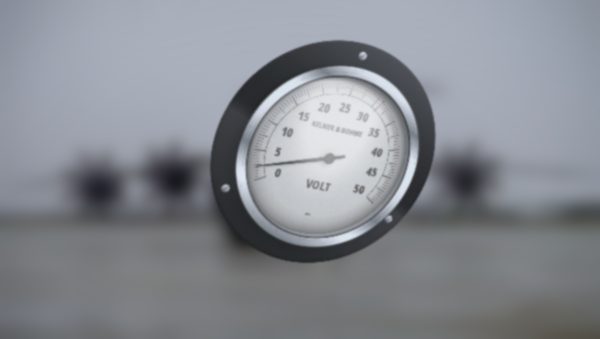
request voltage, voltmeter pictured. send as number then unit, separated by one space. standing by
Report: 2.5 V
